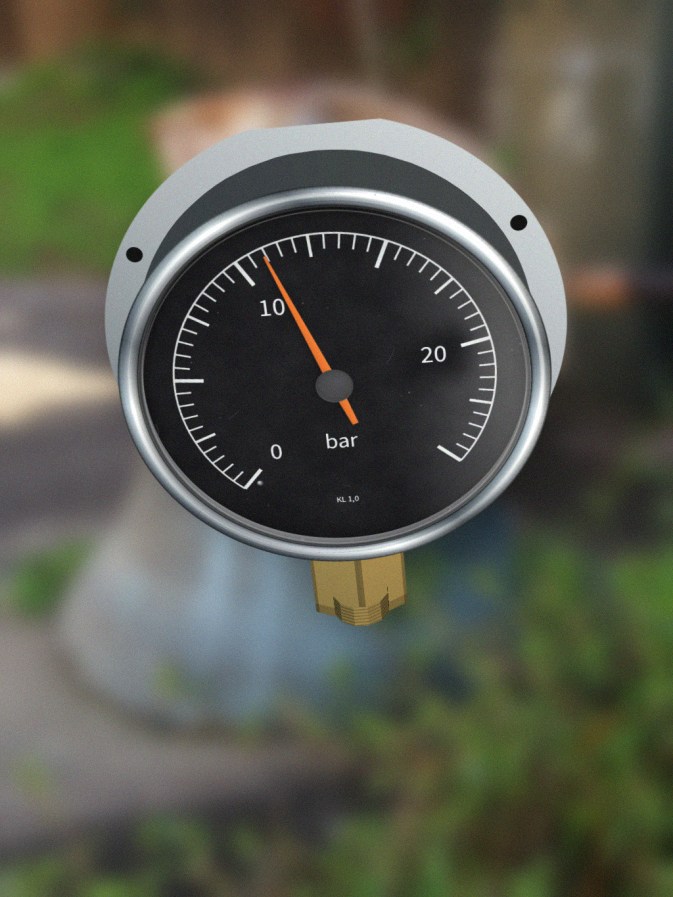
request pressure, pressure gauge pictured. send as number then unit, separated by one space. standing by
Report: 11 bar
